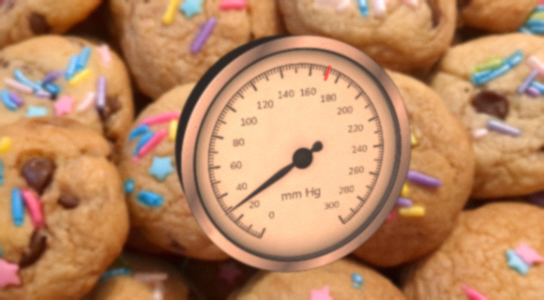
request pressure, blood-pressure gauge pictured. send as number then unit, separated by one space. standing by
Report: 30 mmHg
